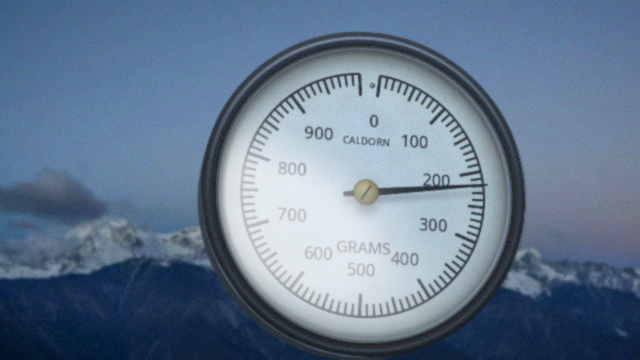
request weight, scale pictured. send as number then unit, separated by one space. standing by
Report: 220 g
